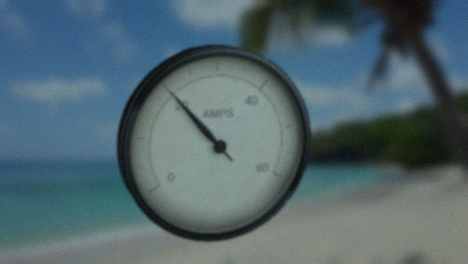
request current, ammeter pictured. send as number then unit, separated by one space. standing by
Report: 20 A
